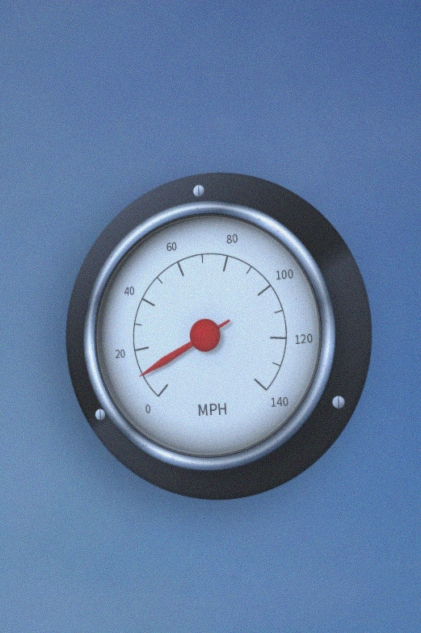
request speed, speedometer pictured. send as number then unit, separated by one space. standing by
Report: 10 mph
